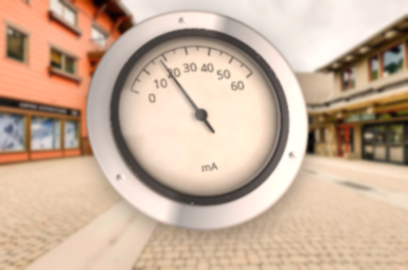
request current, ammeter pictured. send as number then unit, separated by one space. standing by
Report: 17.5 mA
